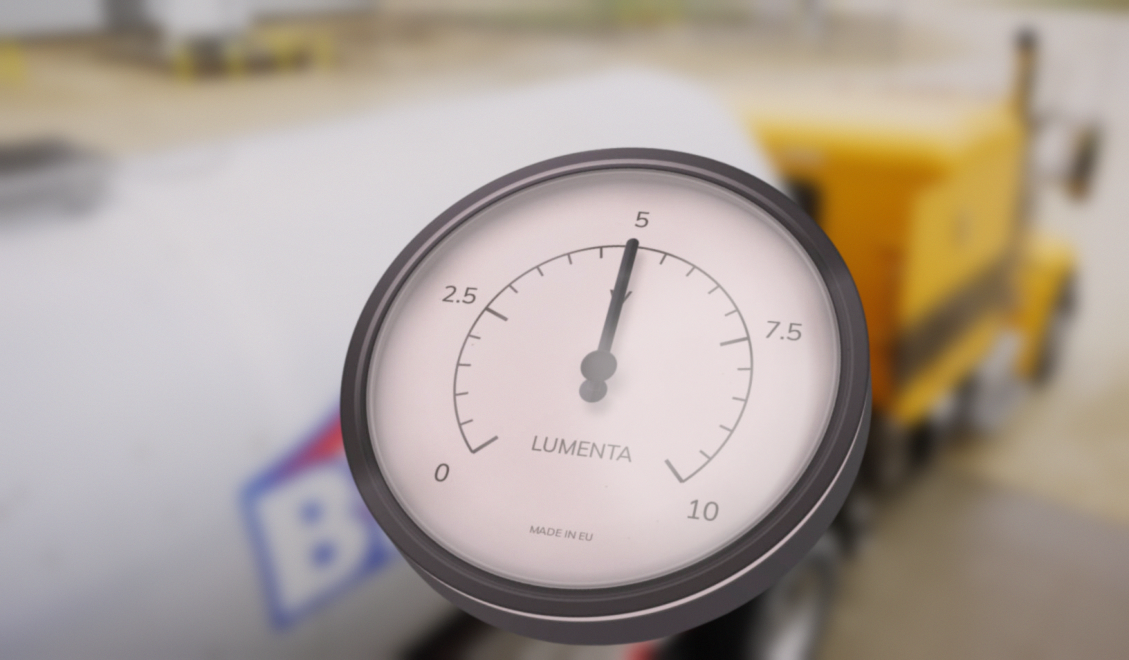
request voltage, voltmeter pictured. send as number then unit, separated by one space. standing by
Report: 5 V
